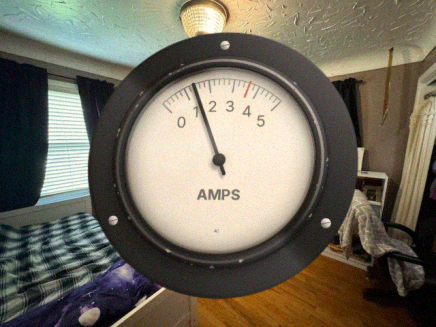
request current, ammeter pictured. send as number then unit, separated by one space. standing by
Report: 1.4 A
